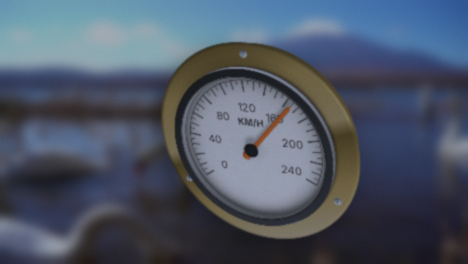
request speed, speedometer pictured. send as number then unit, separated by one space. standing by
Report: 165 km/h
